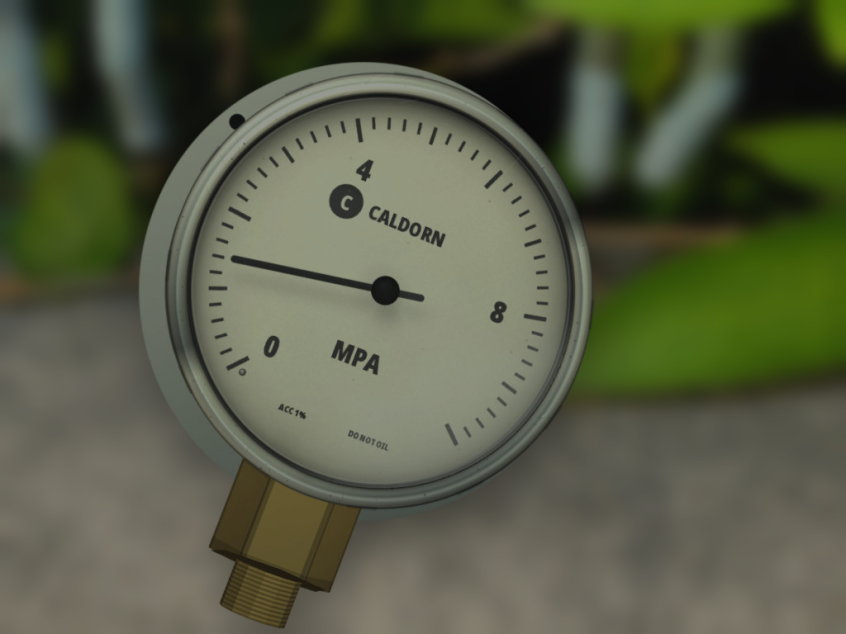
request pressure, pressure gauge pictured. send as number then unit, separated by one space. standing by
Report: 1.4 MPa
